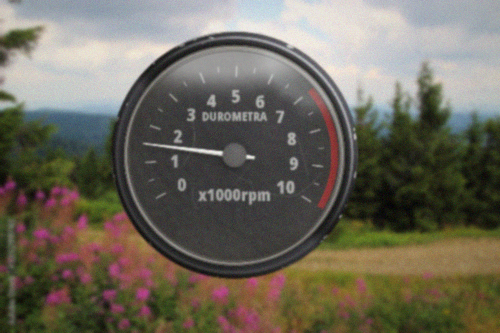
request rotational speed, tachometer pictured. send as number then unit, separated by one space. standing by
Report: 1500 rpm
